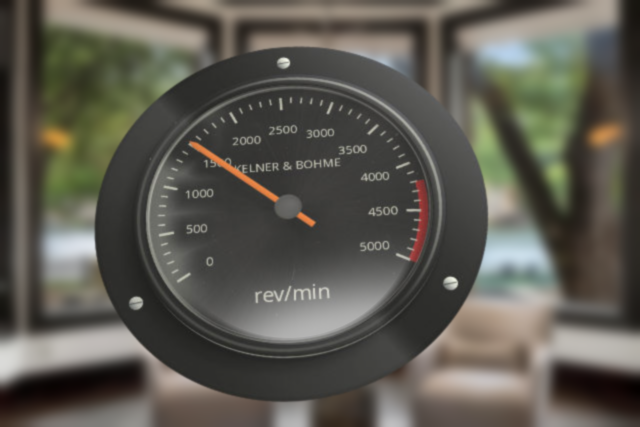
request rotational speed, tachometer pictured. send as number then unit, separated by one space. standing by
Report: 1500 rpm
